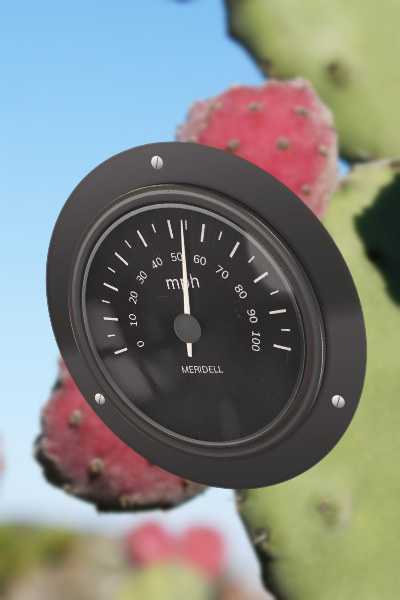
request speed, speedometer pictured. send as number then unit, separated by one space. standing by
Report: 55 mph
